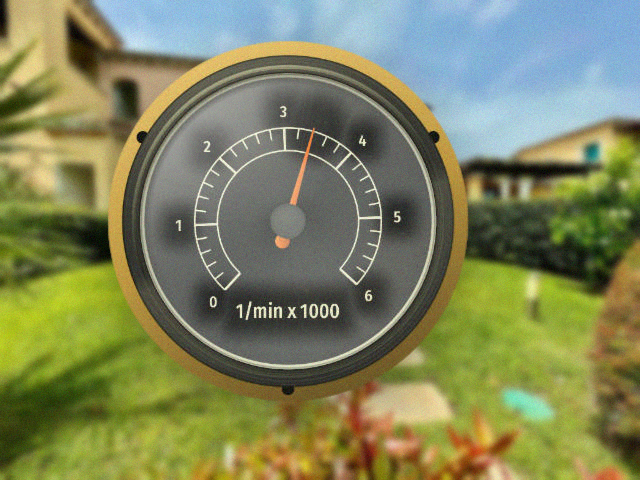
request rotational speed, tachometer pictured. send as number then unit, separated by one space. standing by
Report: 3400 rpm
